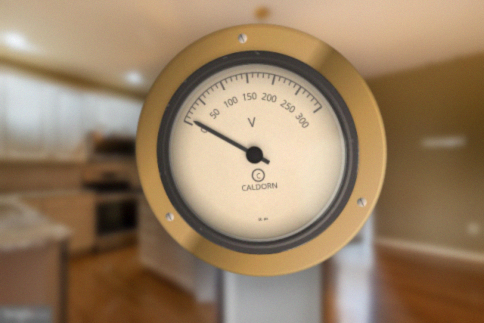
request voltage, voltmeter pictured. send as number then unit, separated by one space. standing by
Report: 10 V
